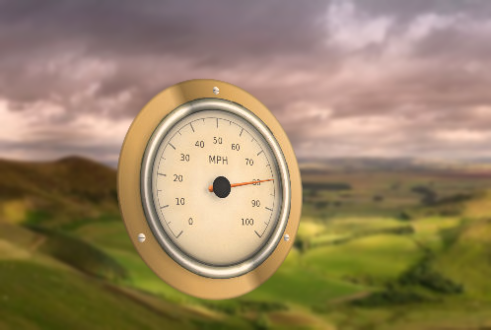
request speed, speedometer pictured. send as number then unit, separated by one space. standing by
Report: 80 mph
